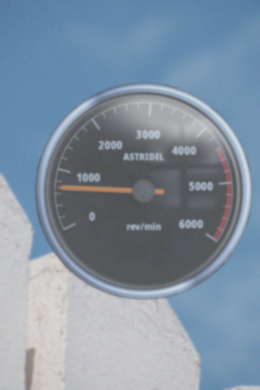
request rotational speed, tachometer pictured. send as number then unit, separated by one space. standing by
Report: 700 rpm
